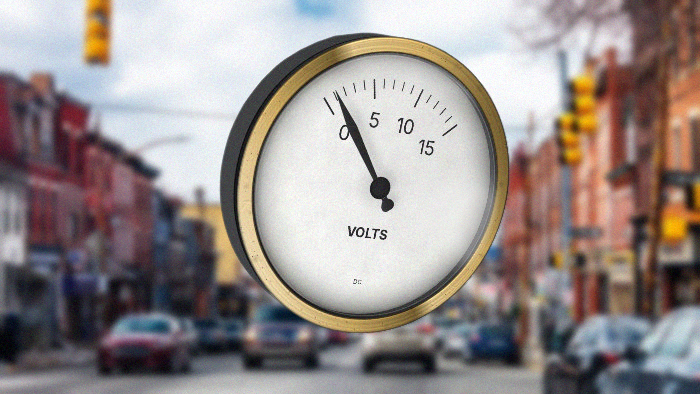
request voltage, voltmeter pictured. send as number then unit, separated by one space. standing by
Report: 1 V
